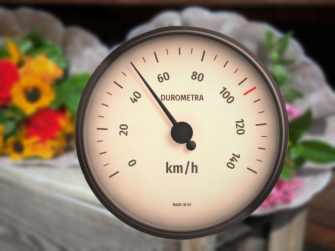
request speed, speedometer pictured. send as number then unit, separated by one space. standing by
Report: 50 km/h
